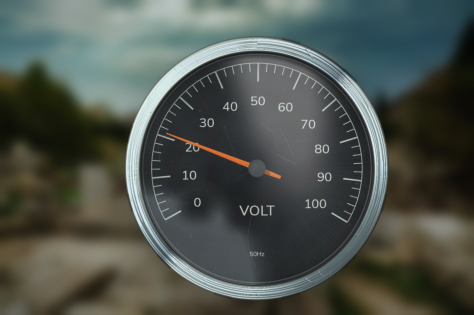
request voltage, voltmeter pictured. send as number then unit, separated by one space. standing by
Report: 21 V
